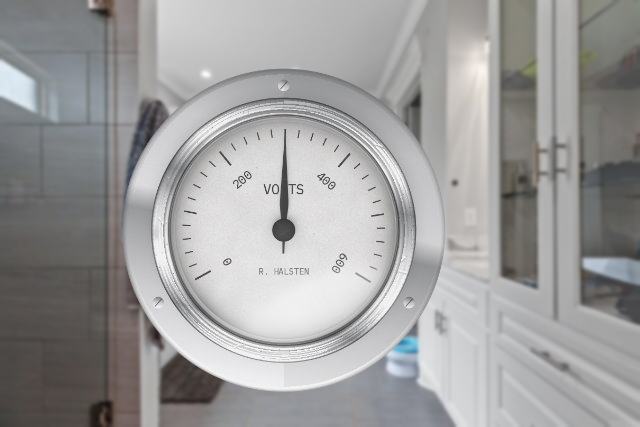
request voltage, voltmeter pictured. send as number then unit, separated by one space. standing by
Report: 300 V
